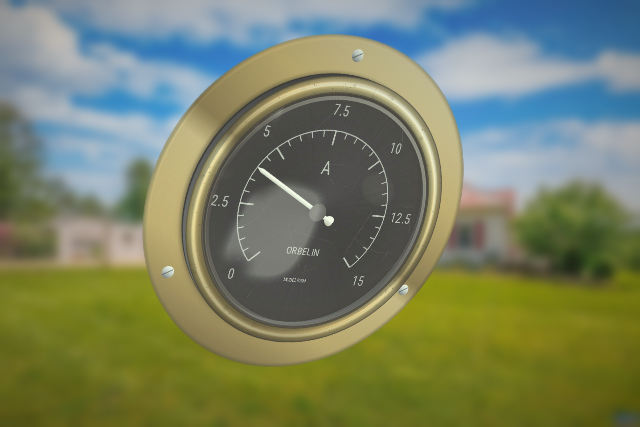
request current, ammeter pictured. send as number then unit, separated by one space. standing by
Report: 4 A
